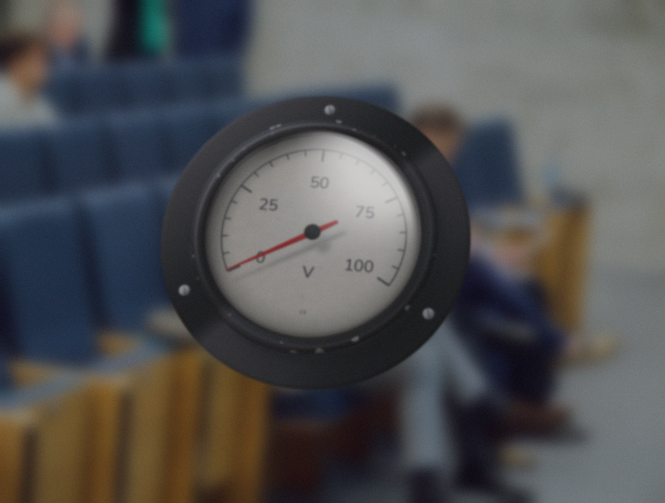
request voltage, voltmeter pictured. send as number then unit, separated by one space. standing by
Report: 0 V
